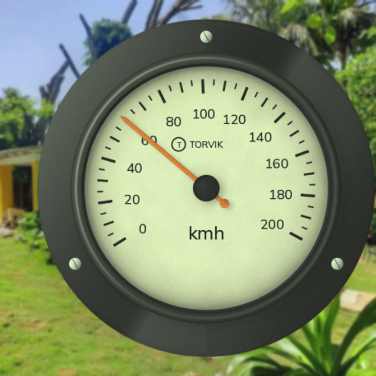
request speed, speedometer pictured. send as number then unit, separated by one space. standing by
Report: 60 km/h
